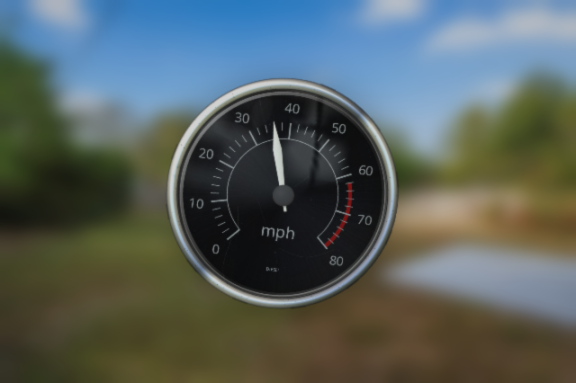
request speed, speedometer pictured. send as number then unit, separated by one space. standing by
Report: 36 mph
